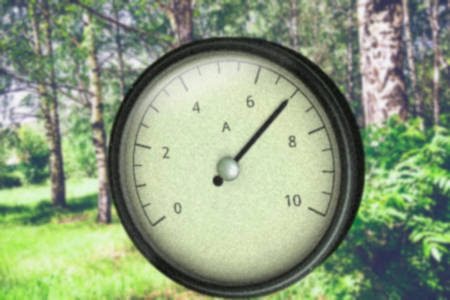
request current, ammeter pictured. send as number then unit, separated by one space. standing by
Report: 7 A
